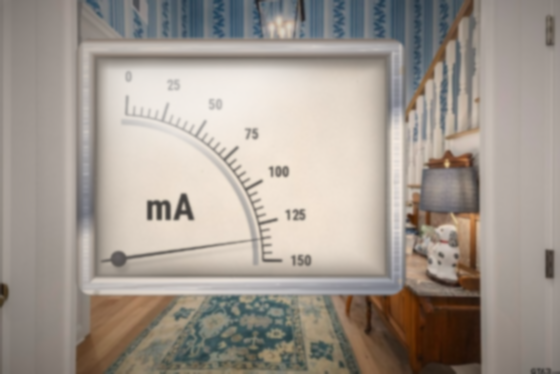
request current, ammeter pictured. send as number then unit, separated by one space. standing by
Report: 135 mA
